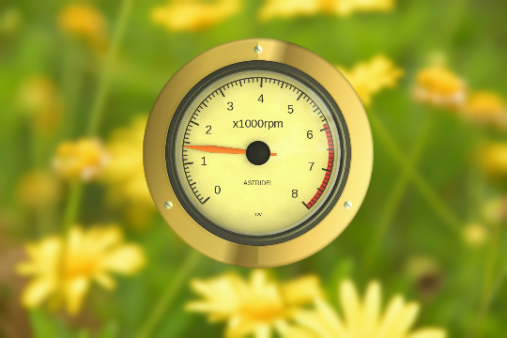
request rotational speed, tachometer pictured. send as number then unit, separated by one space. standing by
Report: 1400 rpm
